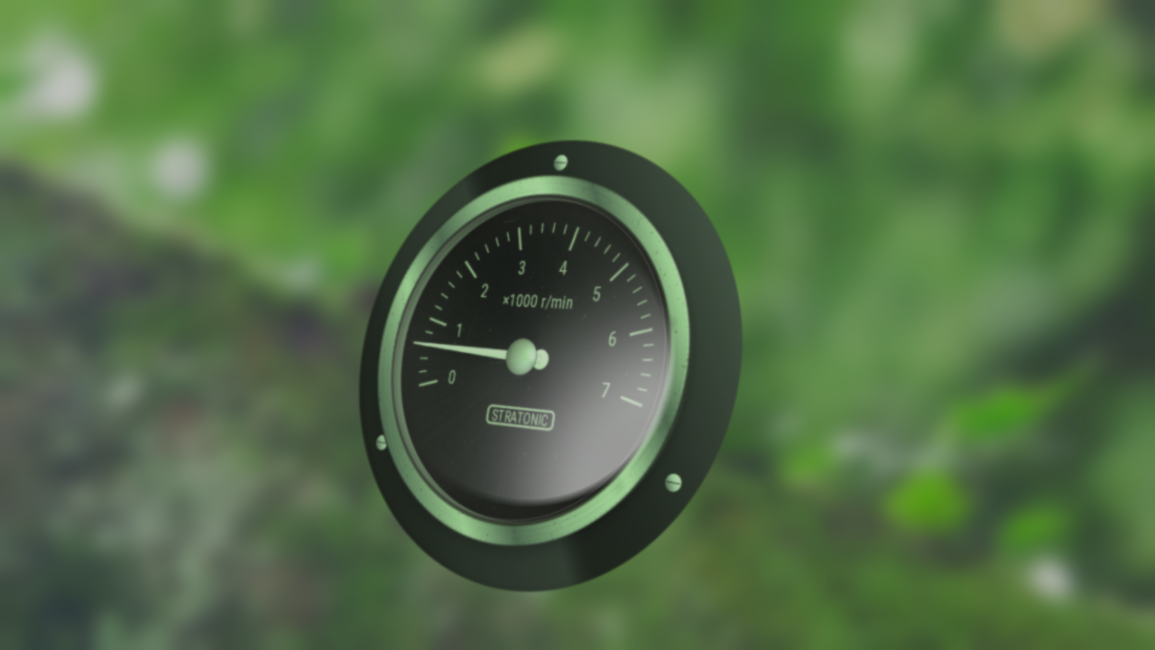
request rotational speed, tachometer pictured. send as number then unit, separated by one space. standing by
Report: 600 rpm
